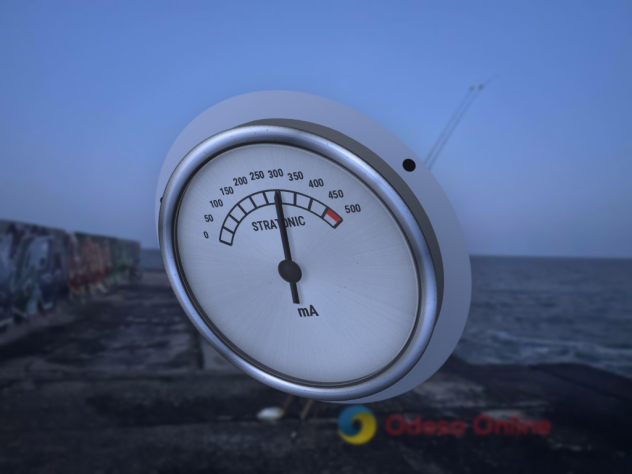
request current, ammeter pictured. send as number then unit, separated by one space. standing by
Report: 300 mA
